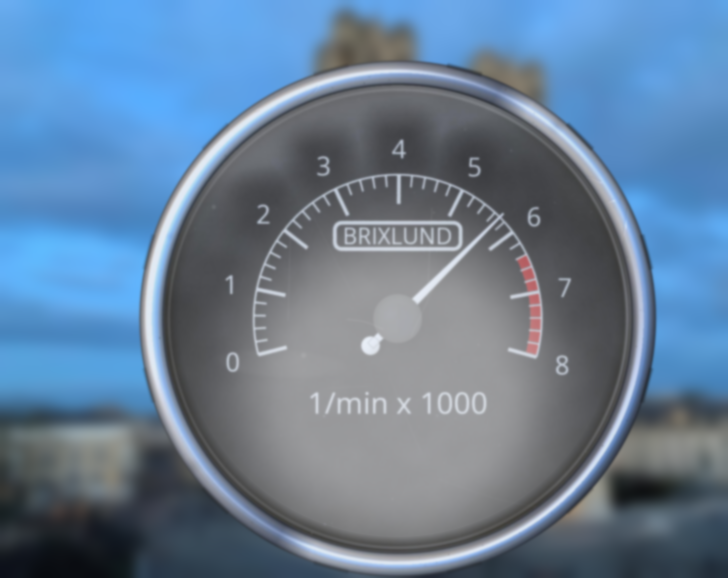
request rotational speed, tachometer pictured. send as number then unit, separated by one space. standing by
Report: 5700 rpm
